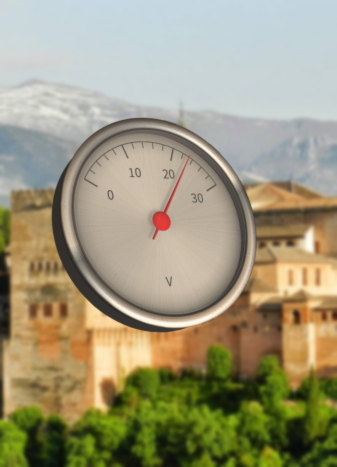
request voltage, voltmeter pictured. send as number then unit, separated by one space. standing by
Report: 23 V
